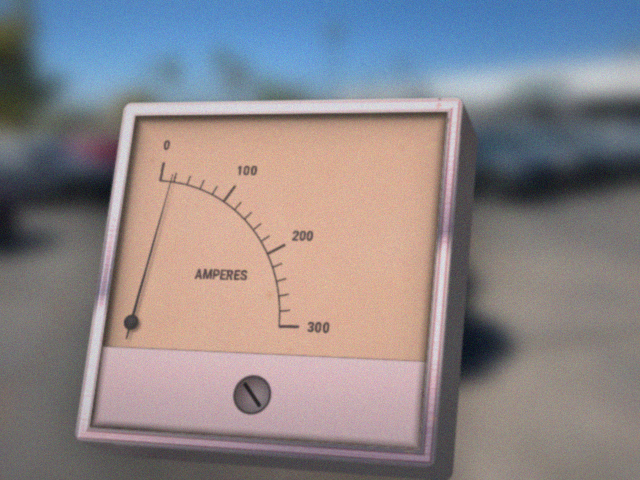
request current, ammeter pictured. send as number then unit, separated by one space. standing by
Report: 20 A
